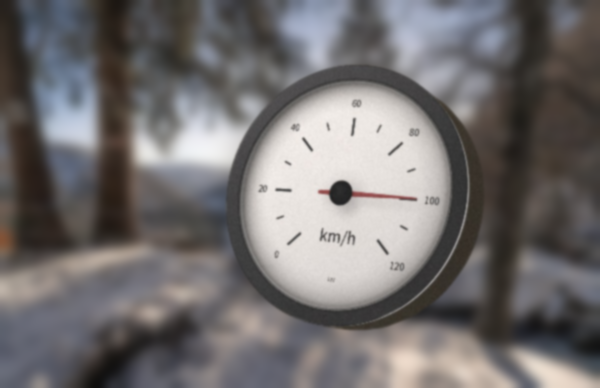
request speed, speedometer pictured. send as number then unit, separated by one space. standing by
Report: 100 km/h
